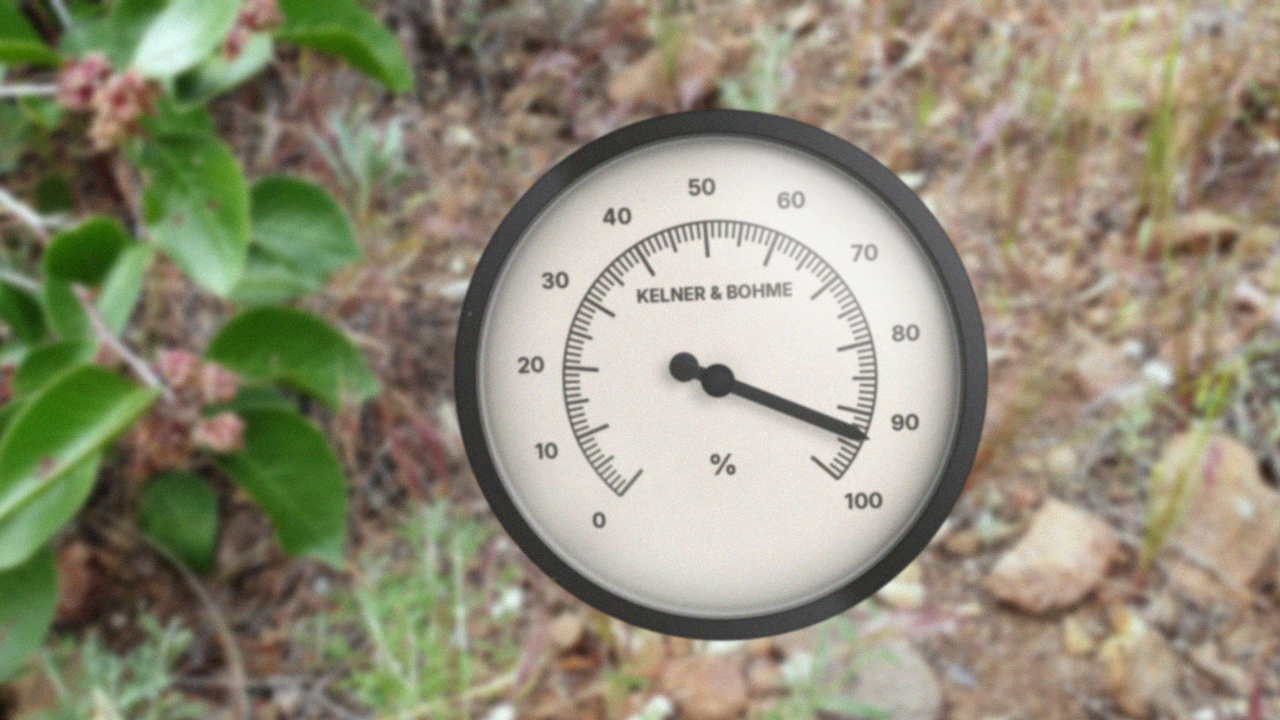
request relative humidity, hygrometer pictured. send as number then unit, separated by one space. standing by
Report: 93 %
